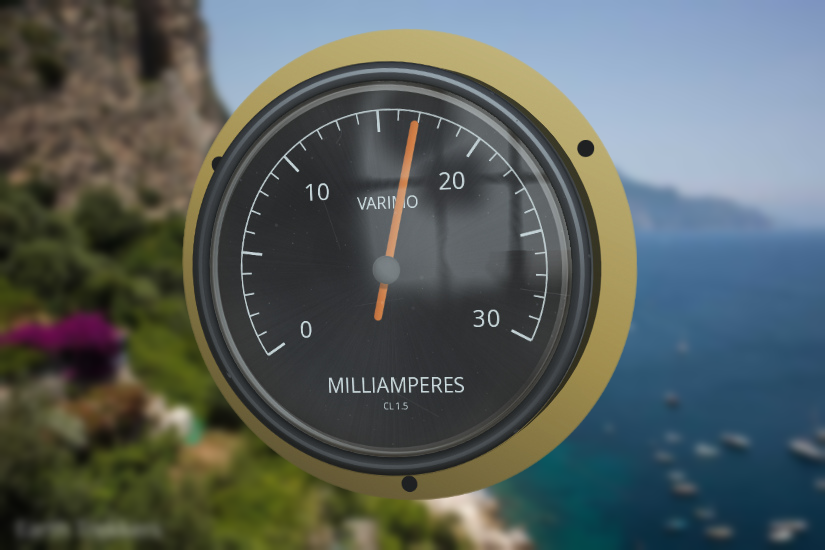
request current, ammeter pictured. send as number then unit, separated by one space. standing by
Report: 17 mA
